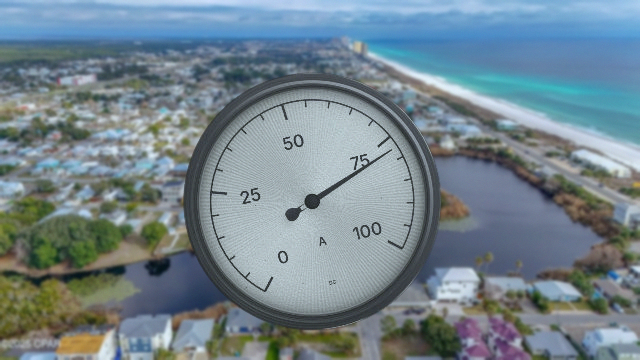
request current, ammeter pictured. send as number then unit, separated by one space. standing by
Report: 77.5 A
